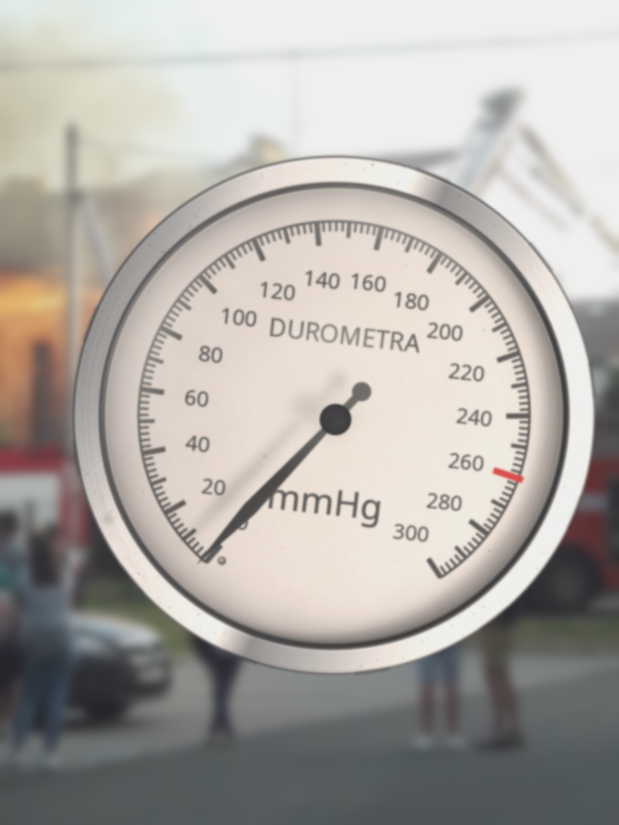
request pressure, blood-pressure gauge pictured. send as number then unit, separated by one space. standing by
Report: 2 mmHg
